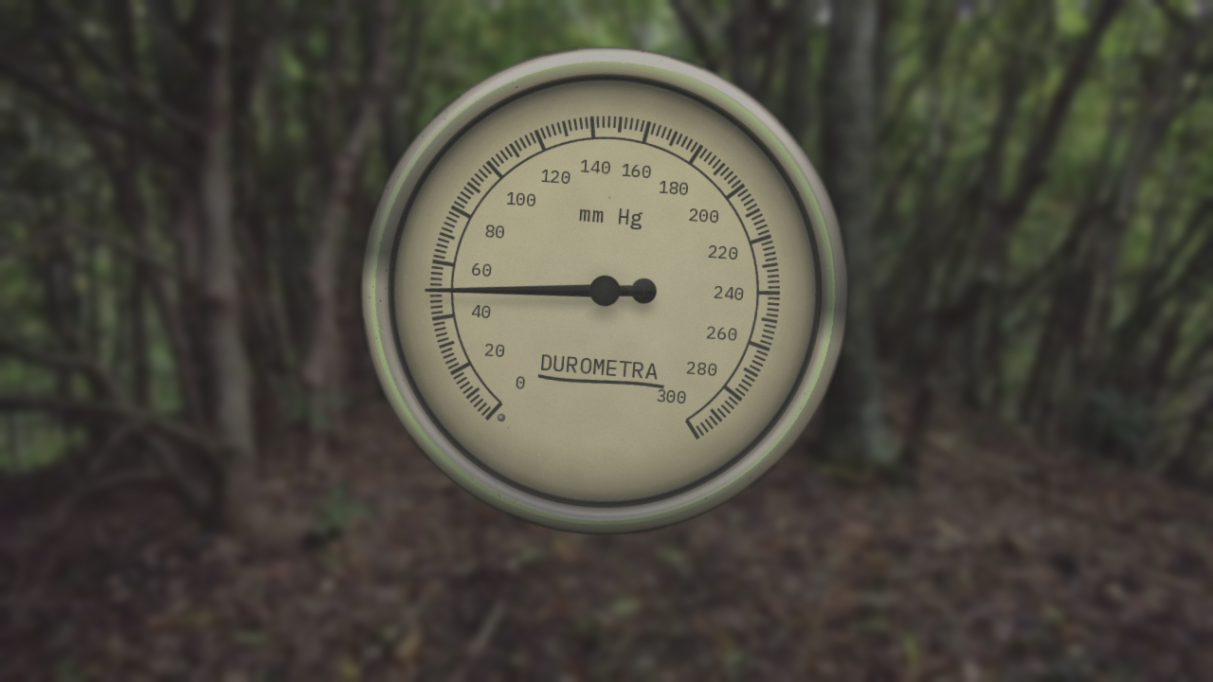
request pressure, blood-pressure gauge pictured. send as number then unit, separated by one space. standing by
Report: 50 mmHg
